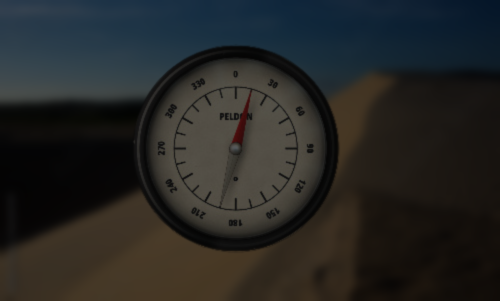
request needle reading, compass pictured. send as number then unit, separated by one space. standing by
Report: 15 °
